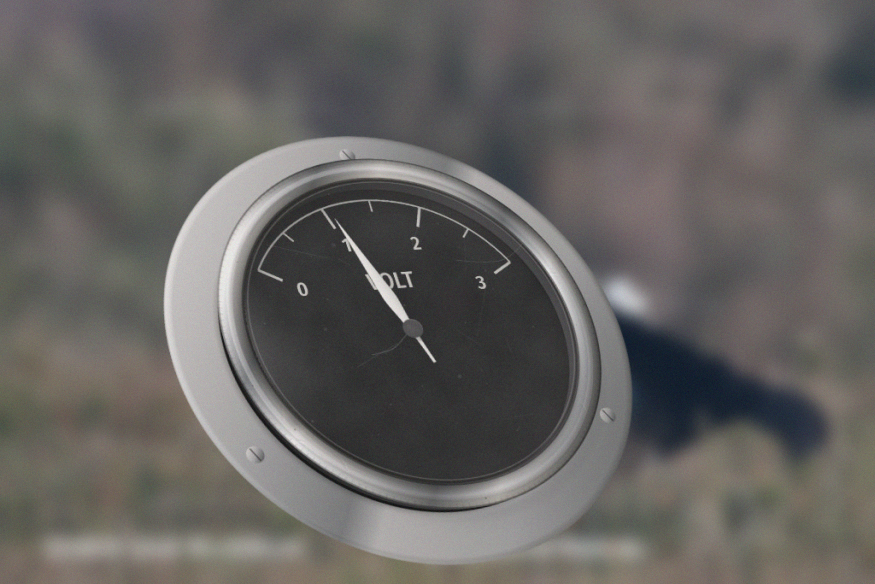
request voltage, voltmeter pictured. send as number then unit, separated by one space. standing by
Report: 1 V
